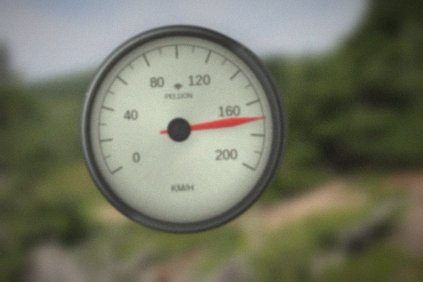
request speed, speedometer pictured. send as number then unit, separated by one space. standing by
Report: 170 km/h
